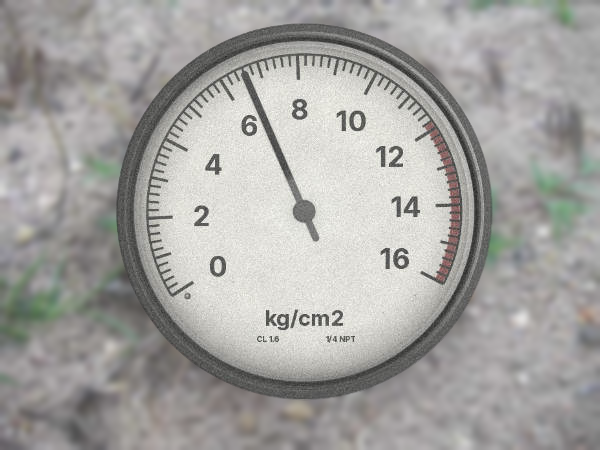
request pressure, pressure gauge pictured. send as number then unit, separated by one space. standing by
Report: 6.6 kg/cm²
